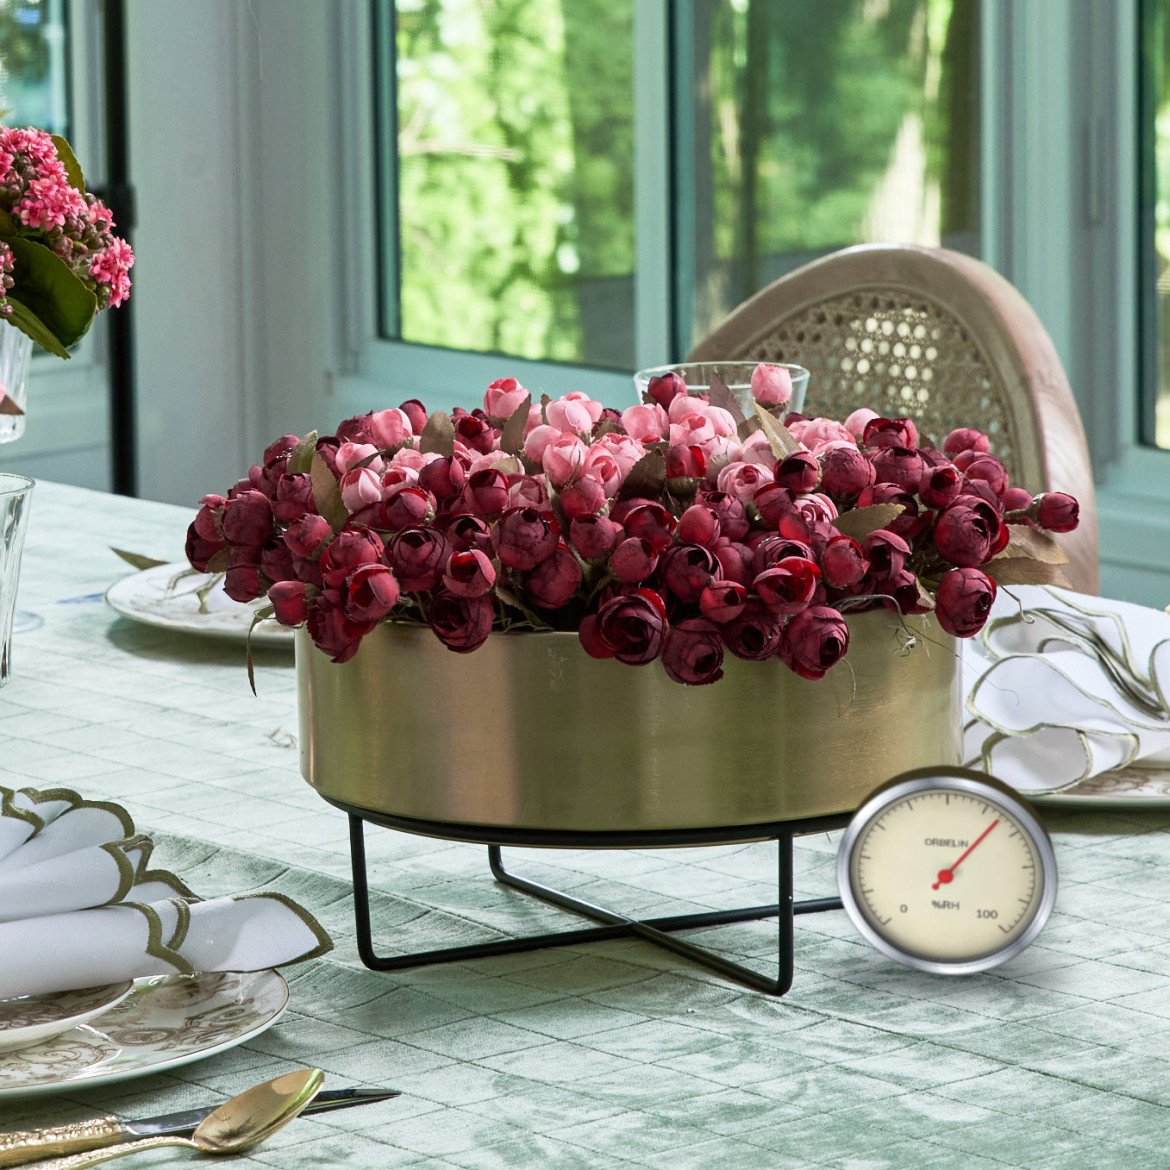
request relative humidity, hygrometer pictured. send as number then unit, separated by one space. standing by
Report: 64 %
